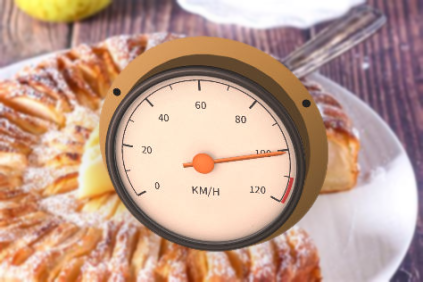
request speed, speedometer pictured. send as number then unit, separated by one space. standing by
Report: 100 km/h
